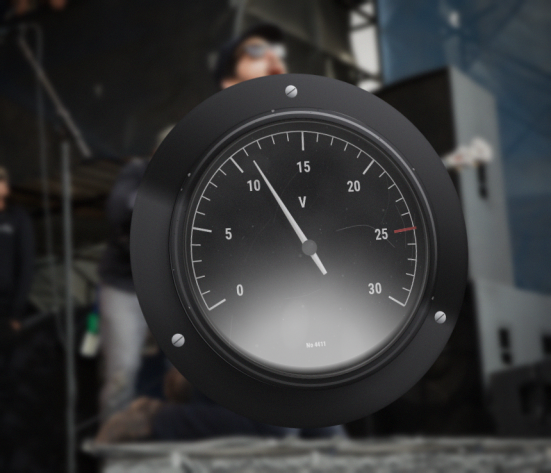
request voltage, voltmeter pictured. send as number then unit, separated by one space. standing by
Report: 11 V
